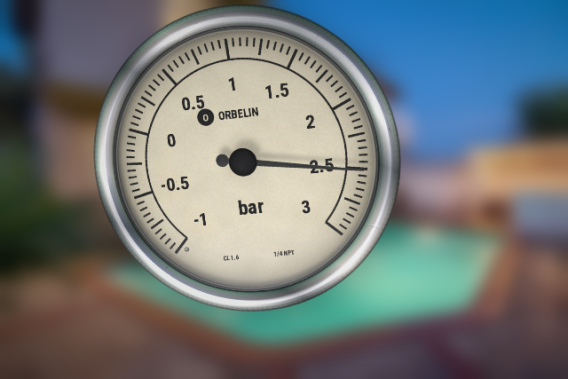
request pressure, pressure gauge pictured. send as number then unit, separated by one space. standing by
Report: 2.5 bar
